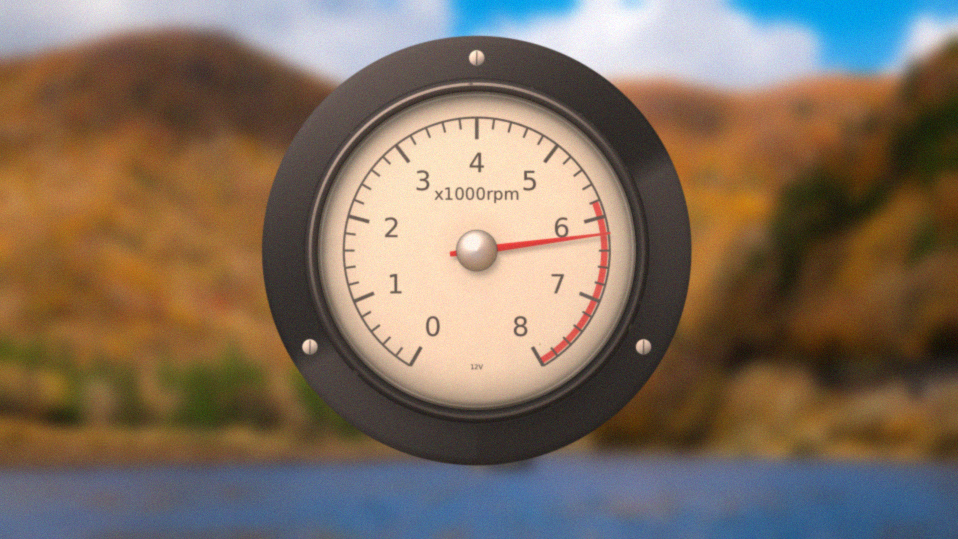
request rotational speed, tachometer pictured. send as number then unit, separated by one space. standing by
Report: 6200 rpm
